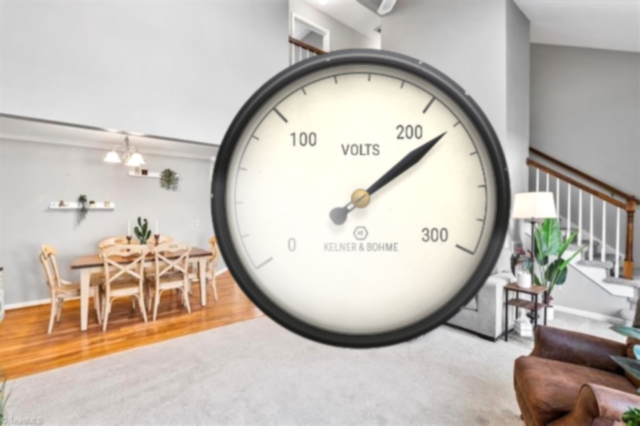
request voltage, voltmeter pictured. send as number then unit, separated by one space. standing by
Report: 220 V
